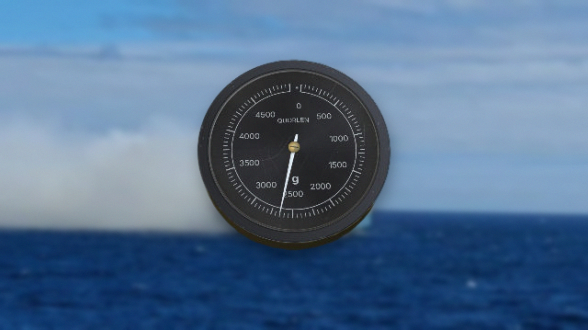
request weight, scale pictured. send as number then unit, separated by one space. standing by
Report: 2650 g
